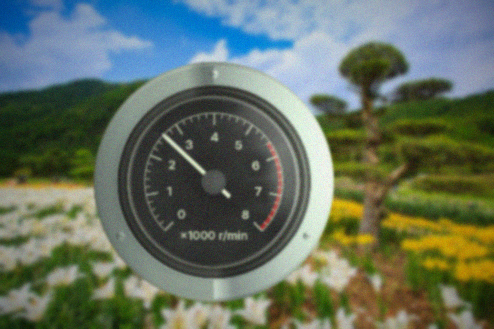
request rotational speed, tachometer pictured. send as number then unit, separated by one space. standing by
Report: 2600 rpm
